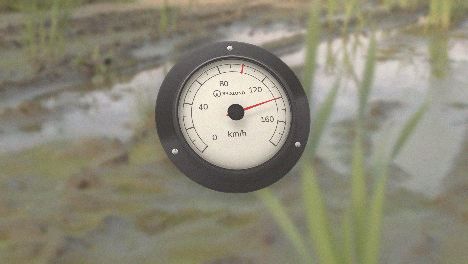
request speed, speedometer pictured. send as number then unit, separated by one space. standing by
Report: 140 km/h
